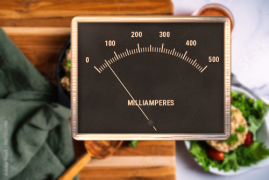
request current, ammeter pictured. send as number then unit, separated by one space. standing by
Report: 50 mA
